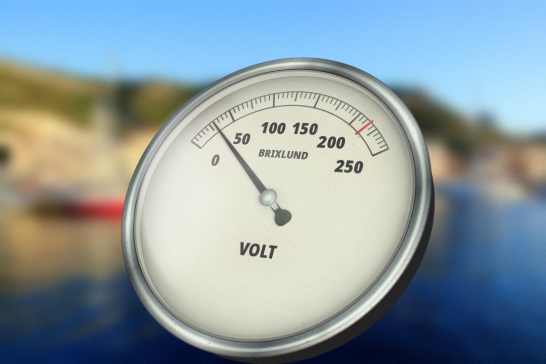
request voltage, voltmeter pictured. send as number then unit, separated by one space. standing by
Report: 30 V
